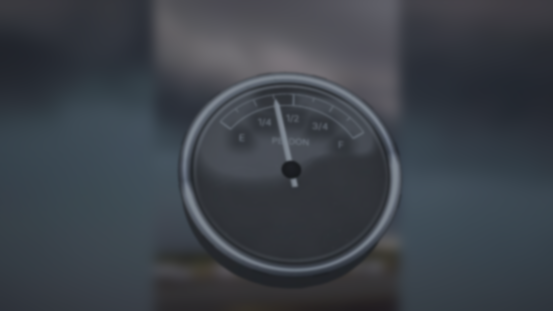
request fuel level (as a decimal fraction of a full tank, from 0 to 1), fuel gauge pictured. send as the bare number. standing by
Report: 0.375
